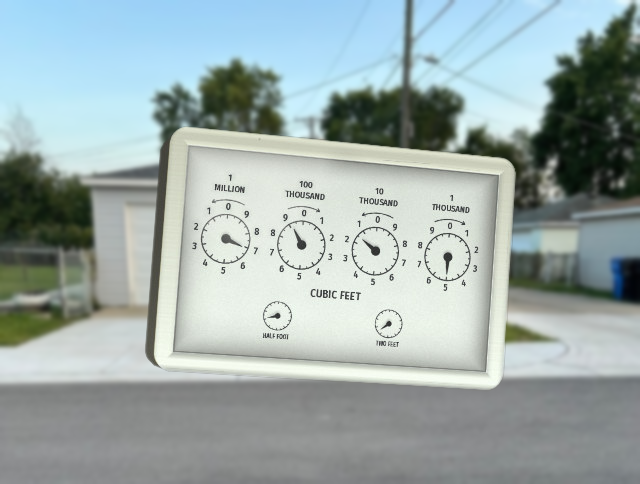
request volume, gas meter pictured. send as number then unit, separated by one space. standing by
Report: 691500 ft³
